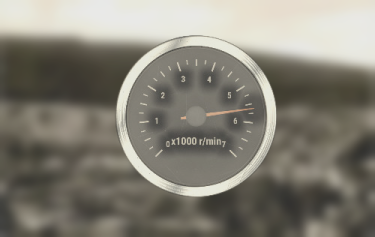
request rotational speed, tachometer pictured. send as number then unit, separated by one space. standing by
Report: 5625 rpm
